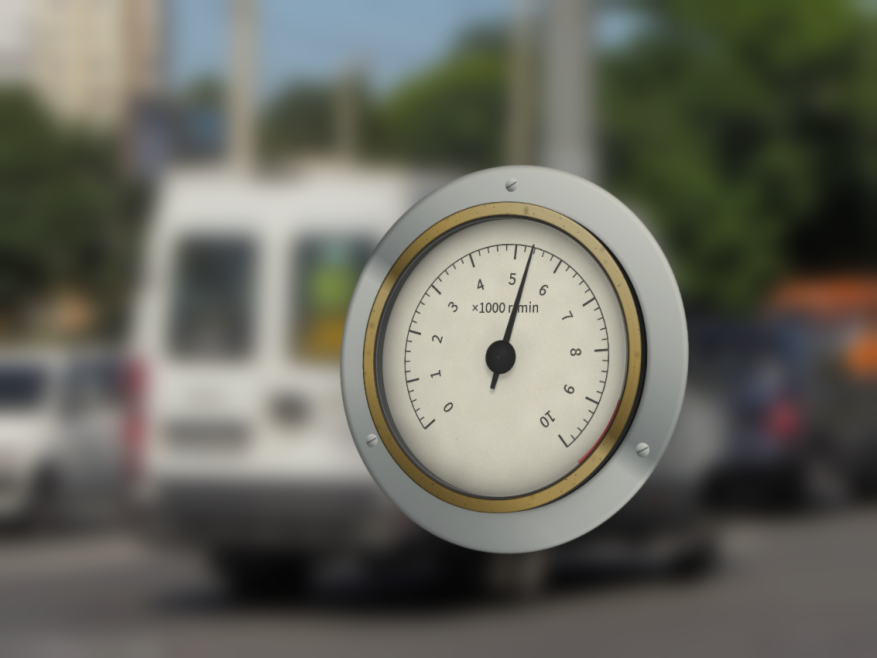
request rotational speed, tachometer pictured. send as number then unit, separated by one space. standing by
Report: 5400 rpm
